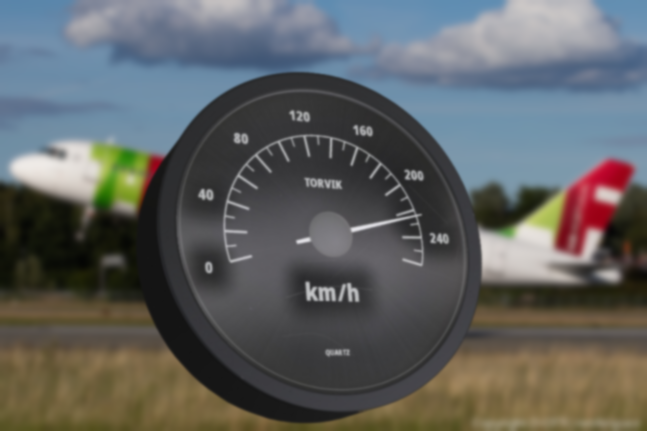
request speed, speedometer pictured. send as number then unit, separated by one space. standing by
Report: 225 km/h
